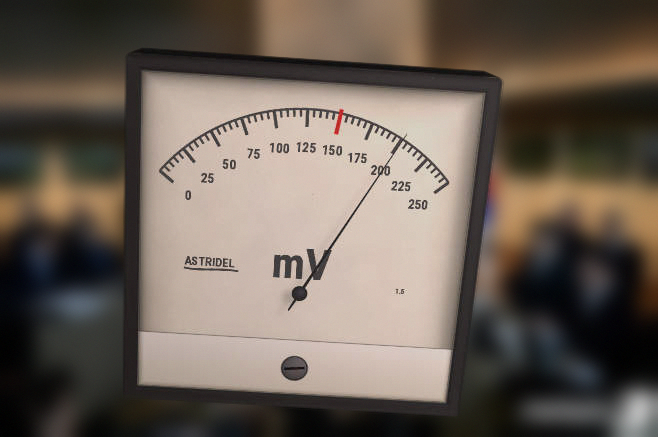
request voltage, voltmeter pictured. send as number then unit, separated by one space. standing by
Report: 200 mV
